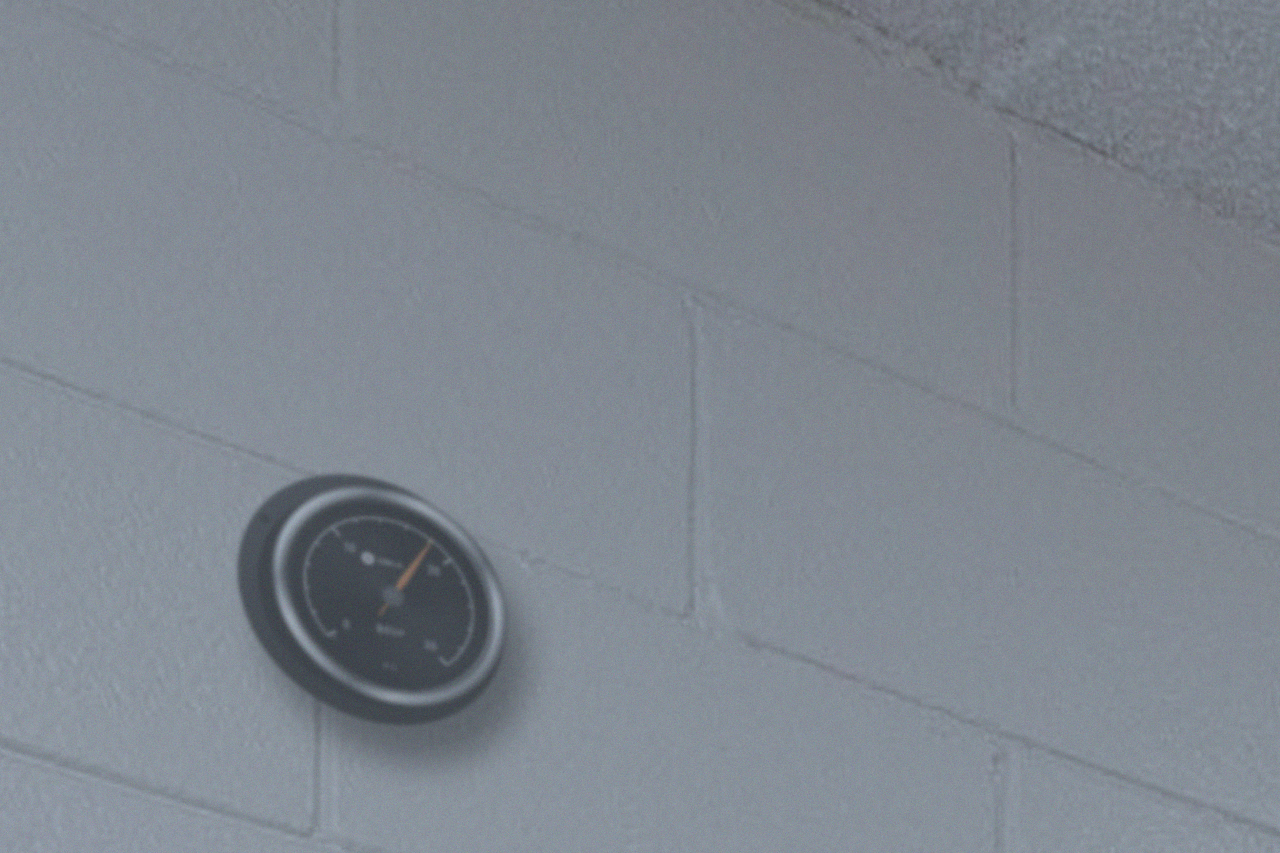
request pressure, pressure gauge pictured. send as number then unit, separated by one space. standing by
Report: 18 psi
